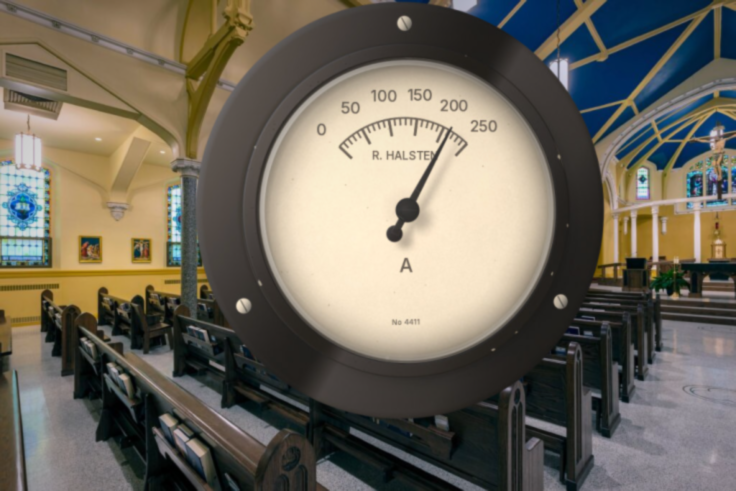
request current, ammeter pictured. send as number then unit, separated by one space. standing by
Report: 210 A
